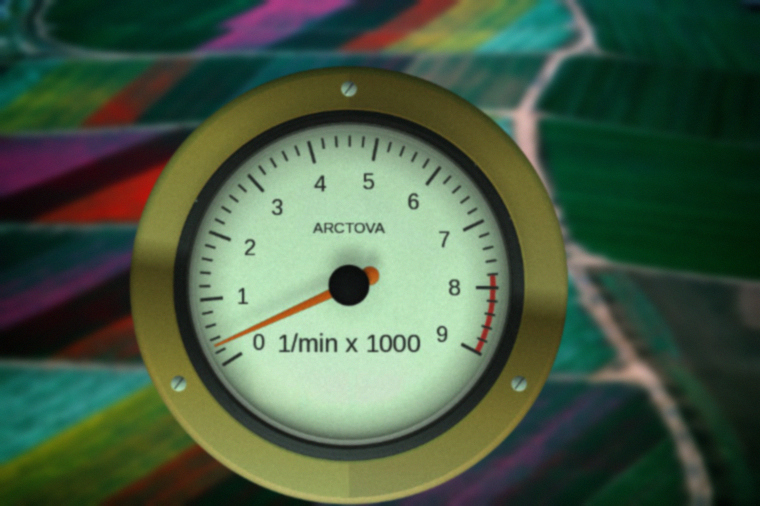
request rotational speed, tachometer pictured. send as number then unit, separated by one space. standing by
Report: 300 rpm
